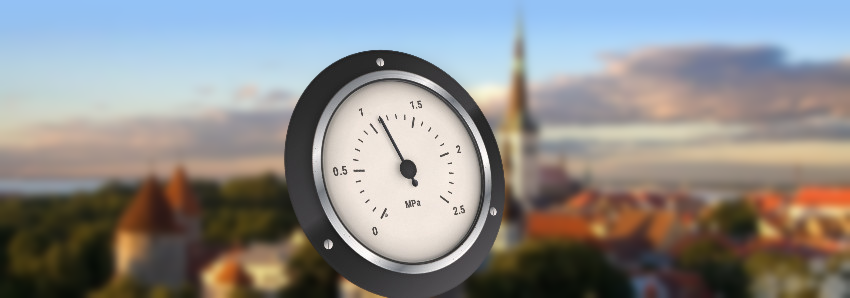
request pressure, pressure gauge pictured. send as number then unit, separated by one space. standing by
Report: 1.1 MPa
